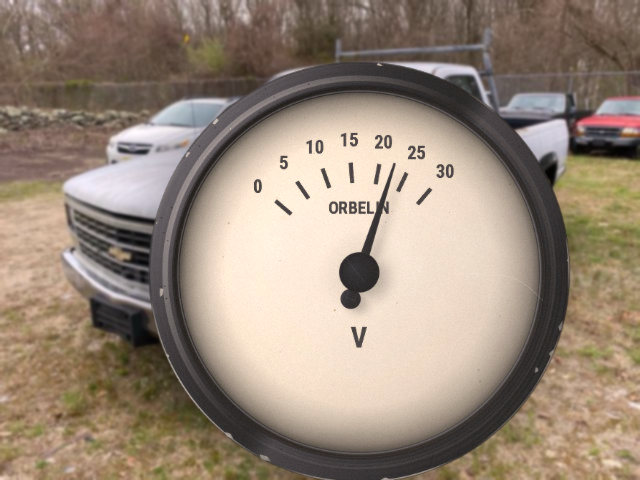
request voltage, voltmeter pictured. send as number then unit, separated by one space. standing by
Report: 22.5 V
